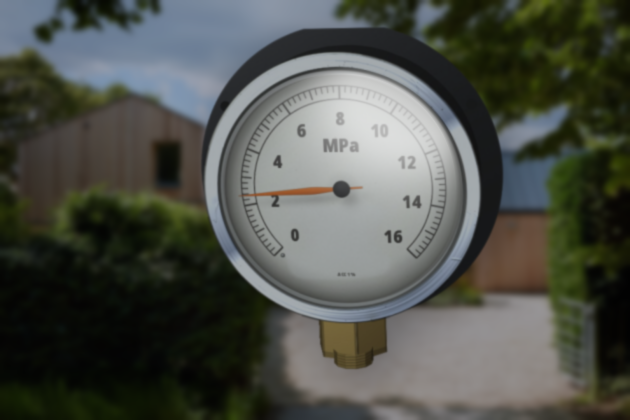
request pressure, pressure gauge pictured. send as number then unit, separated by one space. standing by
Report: 2.4 MPa
